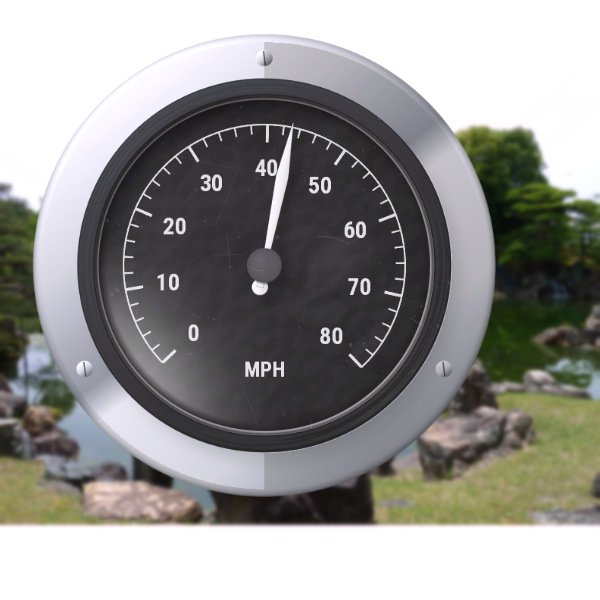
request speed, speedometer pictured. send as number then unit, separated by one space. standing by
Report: 43 mph
